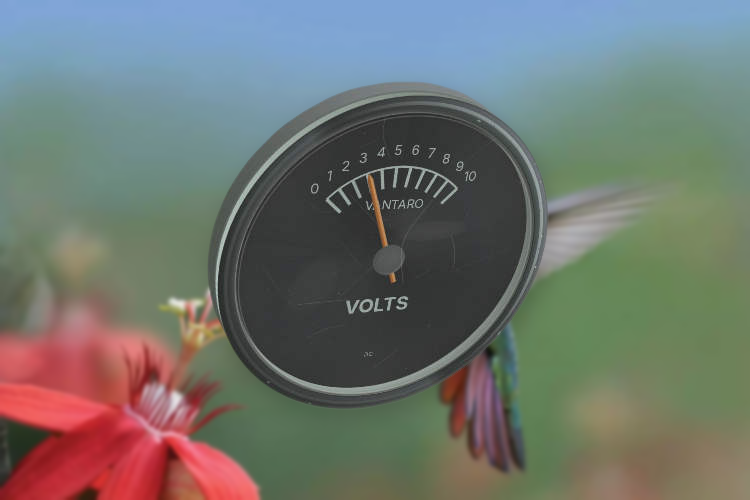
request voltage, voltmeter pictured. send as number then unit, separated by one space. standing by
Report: 3 V
